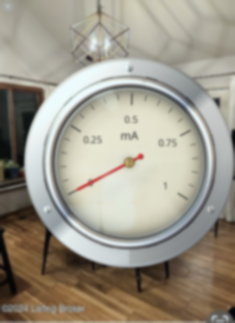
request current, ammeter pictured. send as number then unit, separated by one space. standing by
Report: 0 mA
